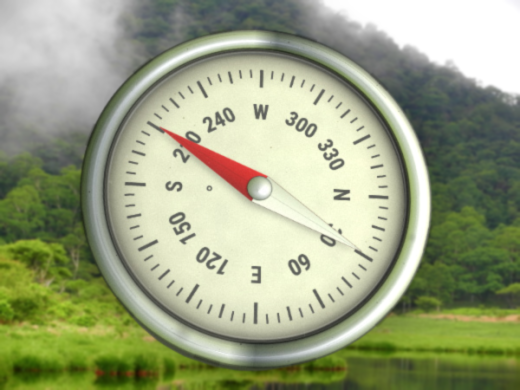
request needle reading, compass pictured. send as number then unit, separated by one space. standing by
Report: 210 °
